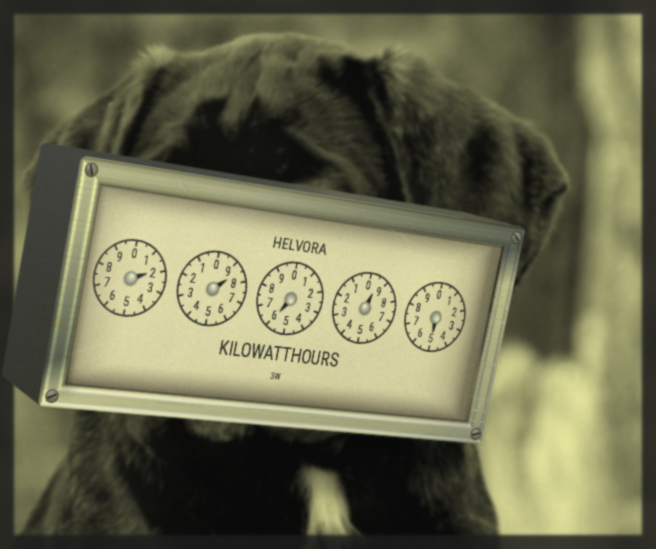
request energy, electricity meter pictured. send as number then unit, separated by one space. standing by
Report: 18595 kWh
